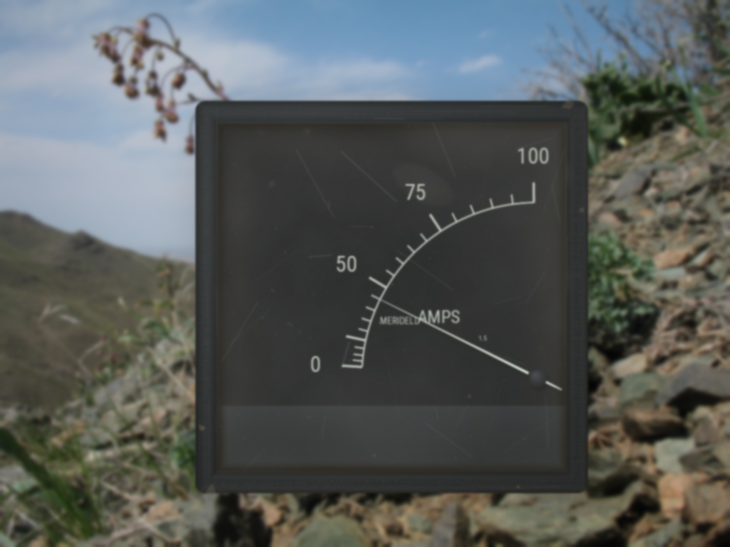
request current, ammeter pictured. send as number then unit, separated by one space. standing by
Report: 45 A
